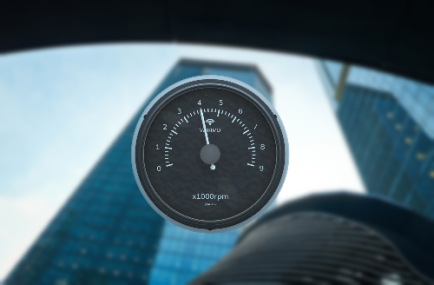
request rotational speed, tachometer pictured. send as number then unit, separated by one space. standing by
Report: 4000 rpm
